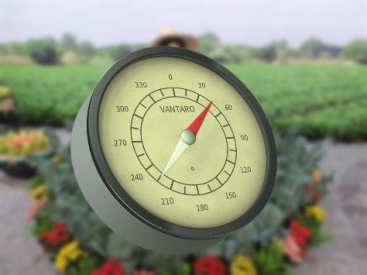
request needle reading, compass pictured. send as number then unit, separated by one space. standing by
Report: 45 °
